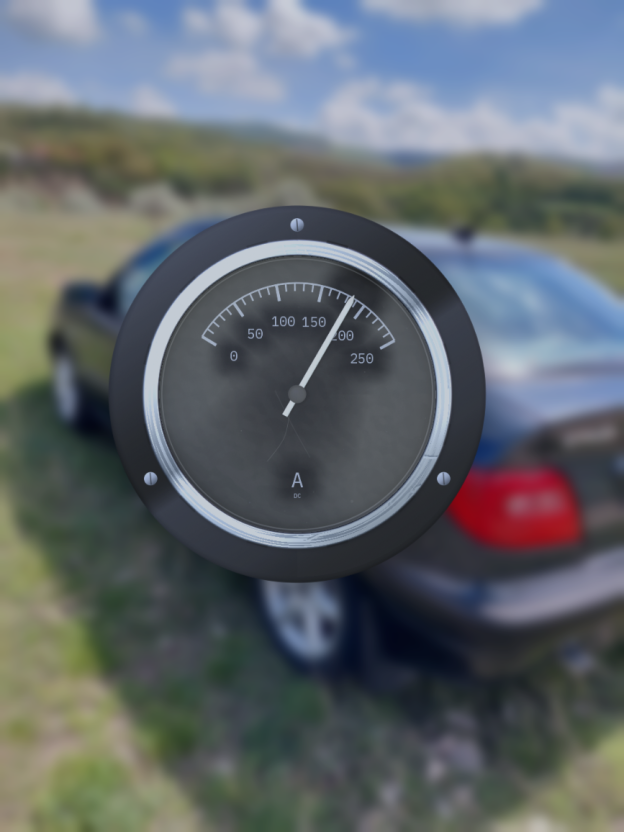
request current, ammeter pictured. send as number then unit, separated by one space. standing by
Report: 185 A
